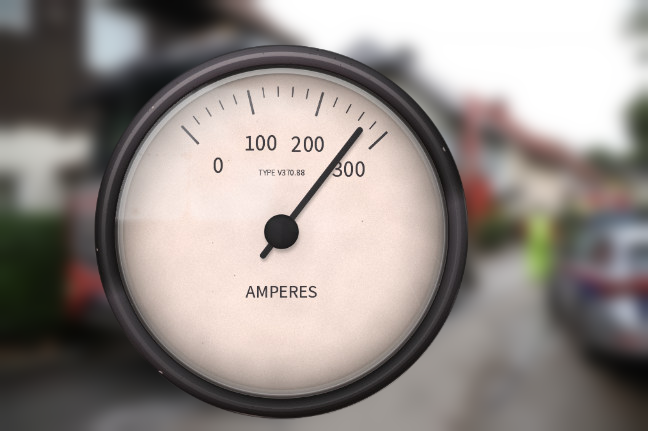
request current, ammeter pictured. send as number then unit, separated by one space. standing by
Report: 270 A
